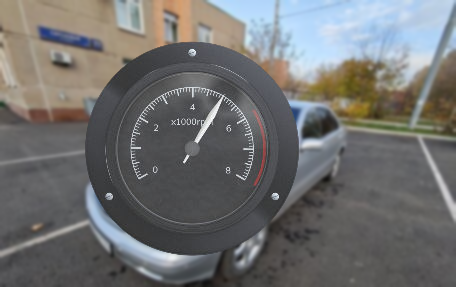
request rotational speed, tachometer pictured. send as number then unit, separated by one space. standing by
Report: 5000 rpm
